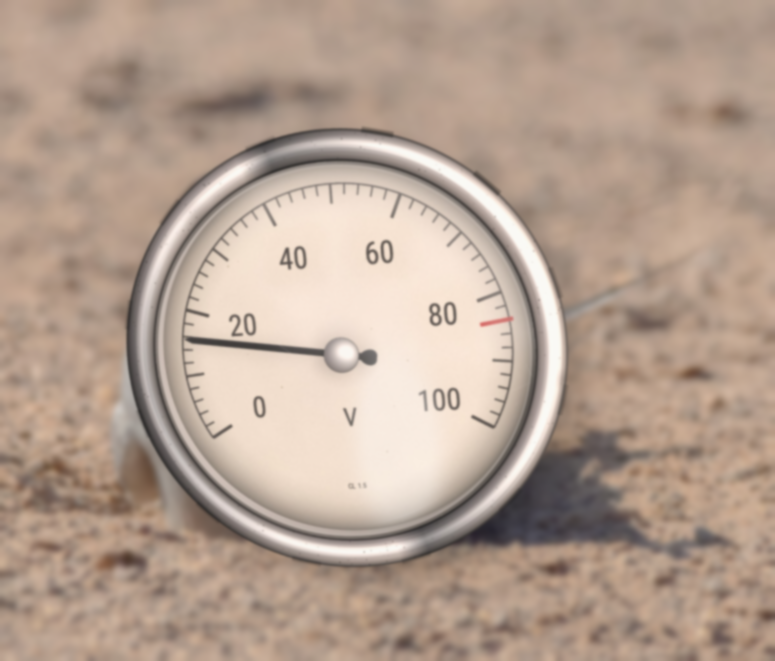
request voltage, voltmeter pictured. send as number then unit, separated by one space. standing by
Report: 16 V
